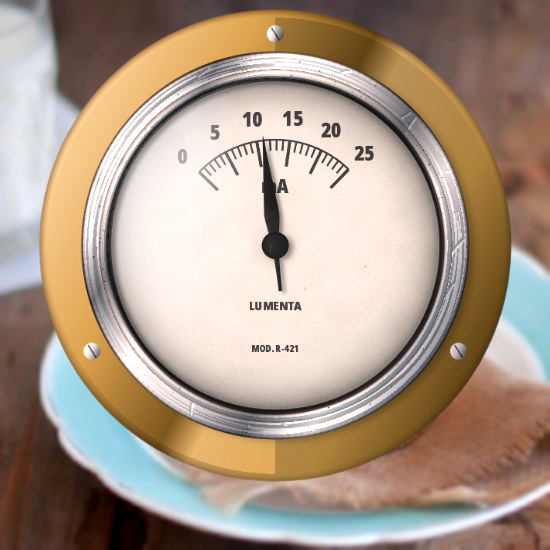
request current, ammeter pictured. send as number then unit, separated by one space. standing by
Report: 11 mA
